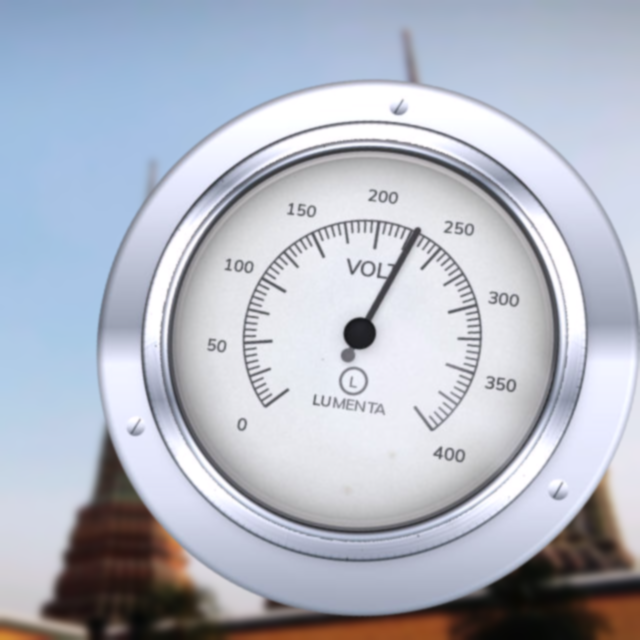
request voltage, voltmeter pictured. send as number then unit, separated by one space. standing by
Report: 230 V
